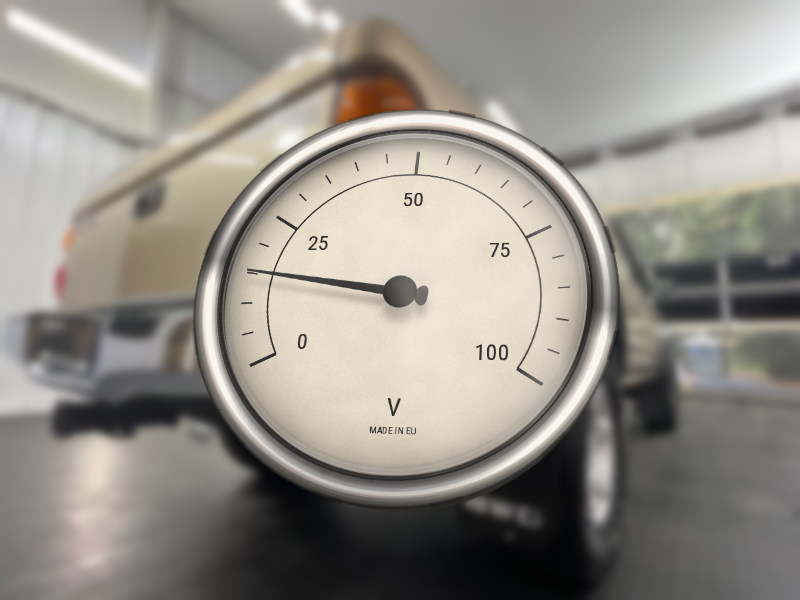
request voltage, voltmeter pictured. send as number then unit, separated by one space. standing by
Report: 15 V
